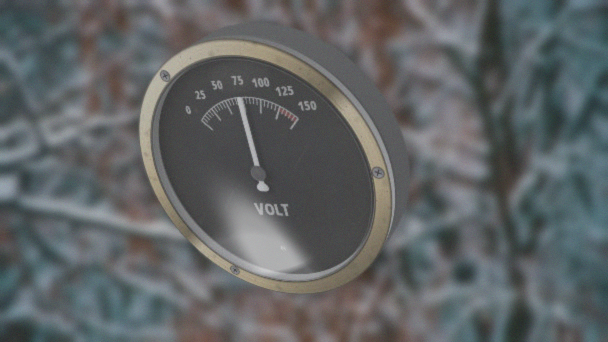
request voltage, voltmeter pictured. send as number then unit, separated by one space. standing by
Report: 75 V
